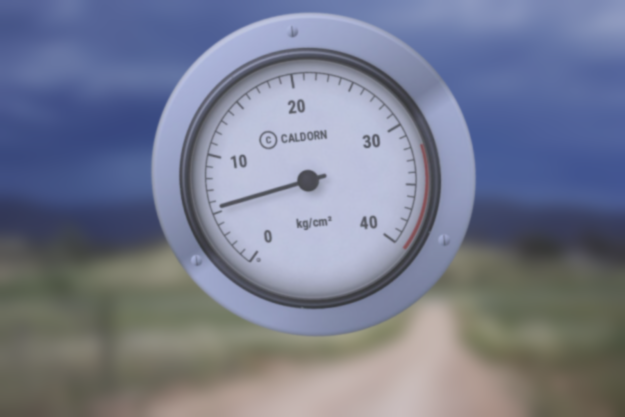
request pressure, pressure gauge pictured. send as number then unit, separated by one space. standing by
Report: 5.5 kg/cm²
